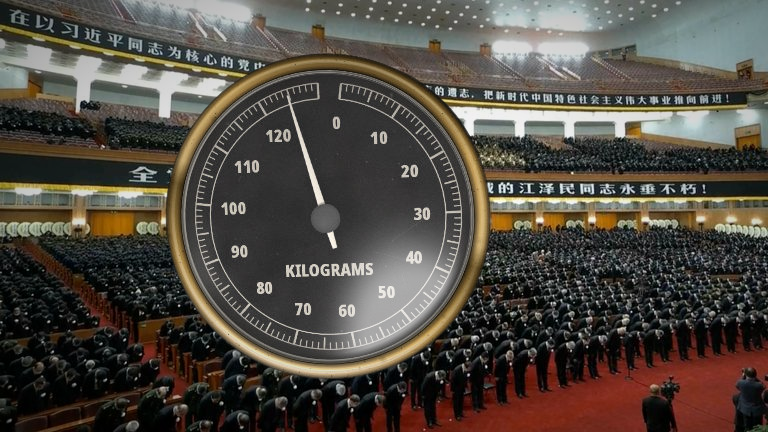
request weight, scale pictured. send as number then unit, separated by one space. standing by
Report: 125 kg
